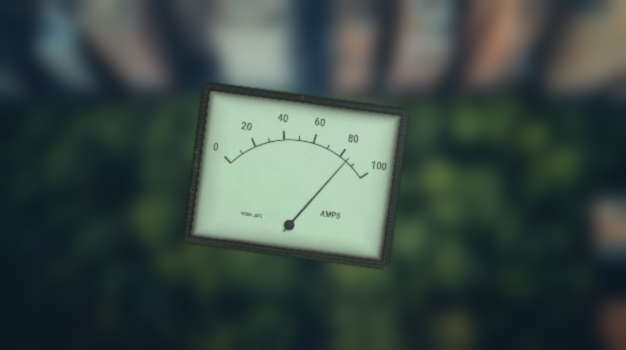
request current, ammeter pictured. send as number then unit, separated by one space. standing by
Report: 85 A
